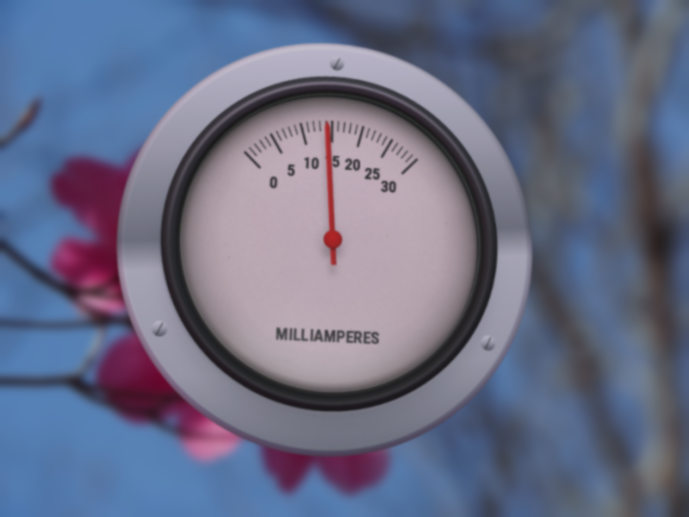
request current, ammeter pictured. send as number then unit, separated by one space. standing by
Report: 14 mA
